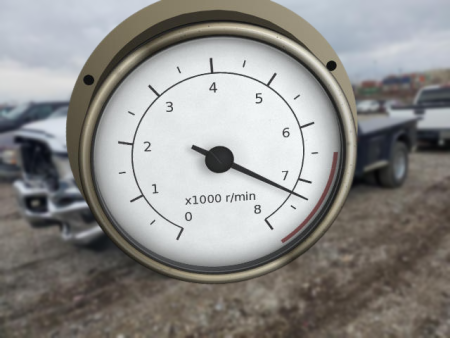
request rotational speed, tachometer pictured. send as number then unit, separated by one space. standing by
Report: 7250 rpm
